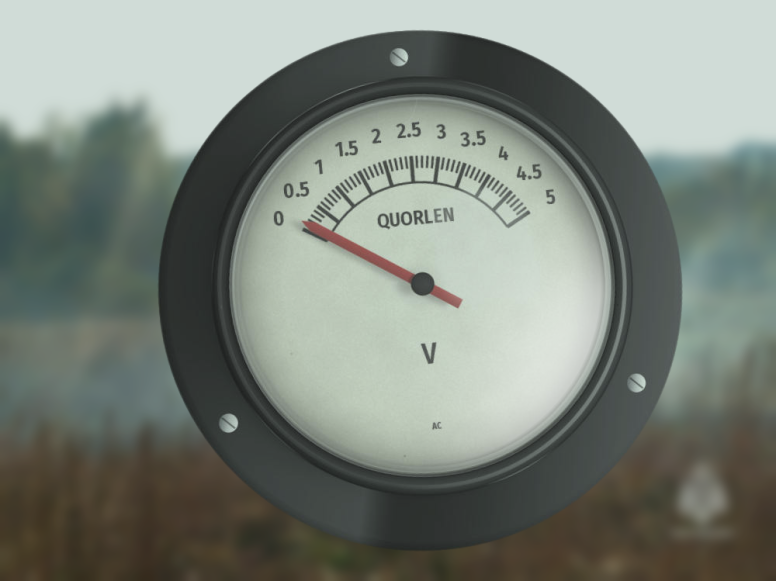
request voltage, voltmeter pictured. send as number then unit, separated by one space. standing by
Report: 0.1 V
